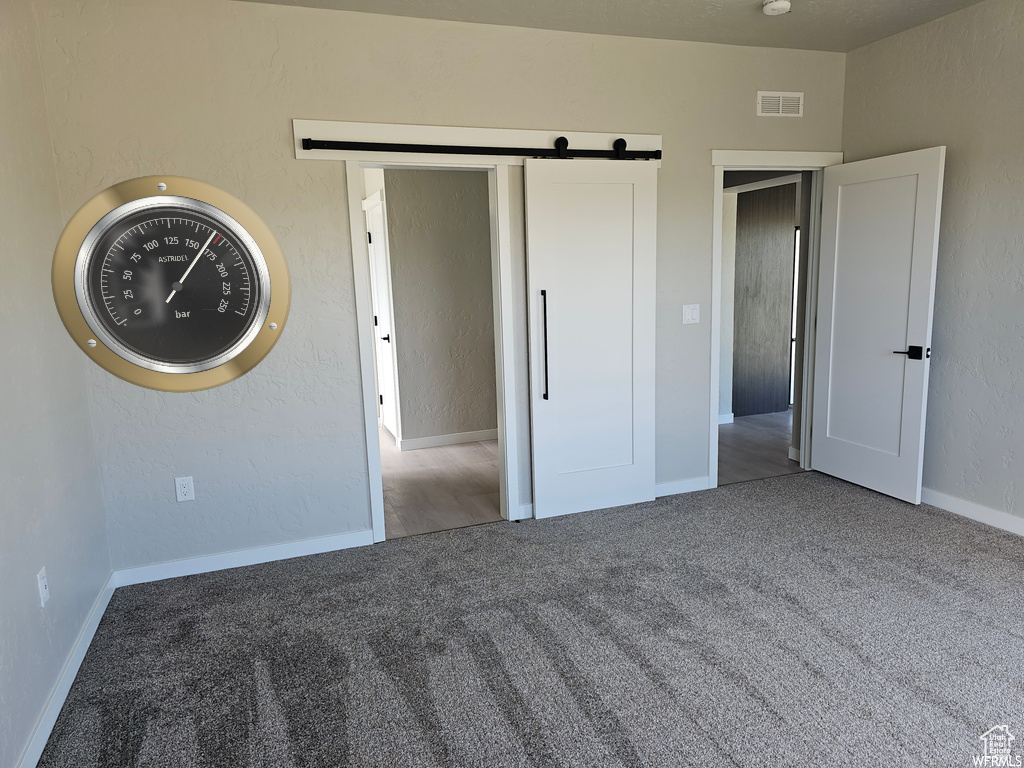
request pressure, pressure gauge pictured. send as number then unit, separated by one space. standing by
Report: 165 bar
